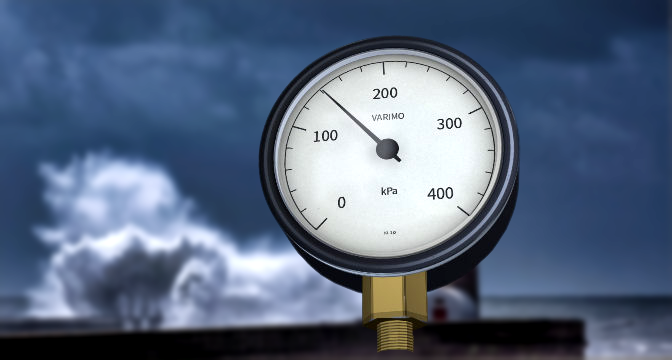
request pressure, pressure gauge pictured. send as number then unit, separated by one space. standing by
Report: 140 kPa
